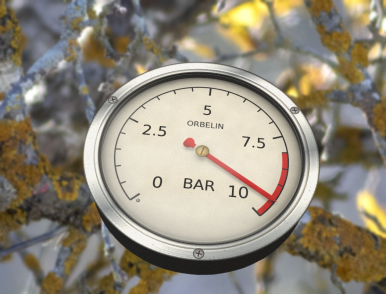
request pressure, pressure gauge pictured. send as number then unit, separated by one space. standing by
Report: 9.5 bar
